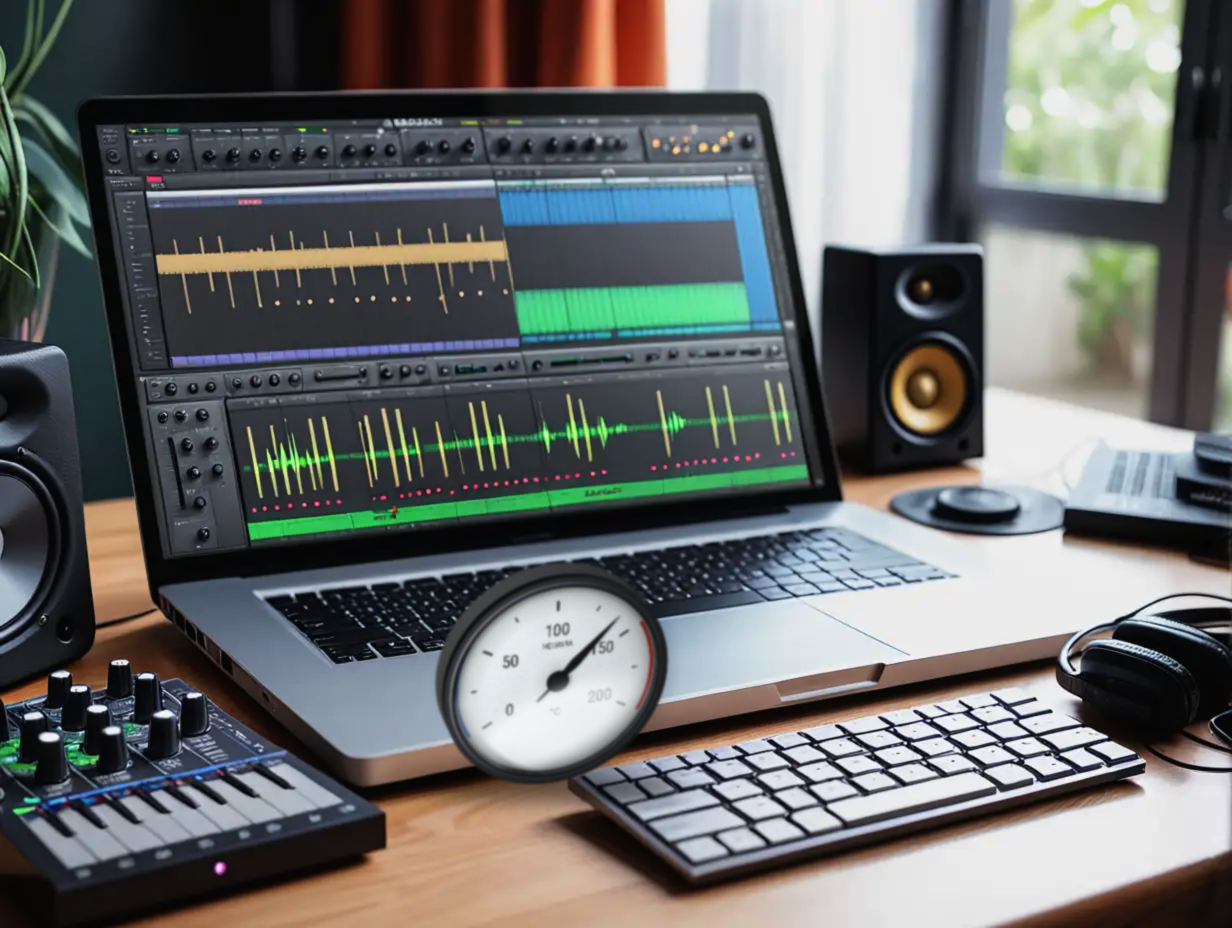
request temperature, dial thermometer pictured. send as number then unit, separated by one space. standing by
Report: 137.5 °C
